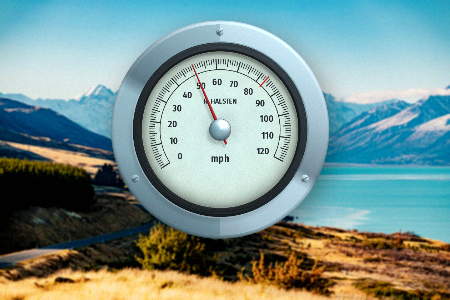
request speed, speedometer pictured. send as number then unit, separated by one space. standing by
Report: 50 mph
